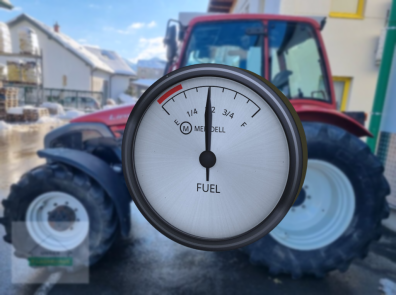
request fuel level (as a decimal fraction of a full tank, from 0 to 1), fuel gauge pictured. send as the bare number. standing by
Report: 0.5
